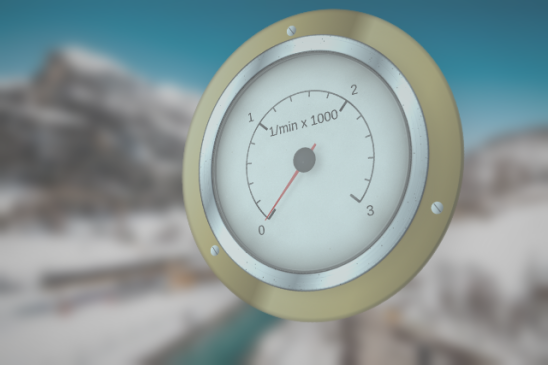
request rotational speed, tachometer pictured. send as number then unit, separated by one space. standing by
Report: 0 rpm
